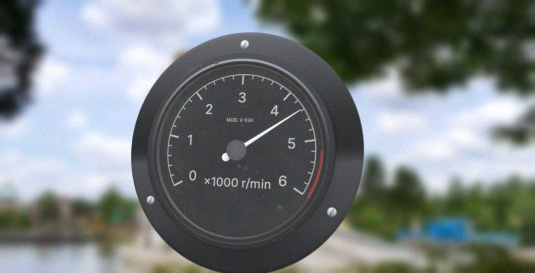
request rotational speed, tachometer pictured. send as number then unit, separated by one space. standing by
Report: 4400 rpm
